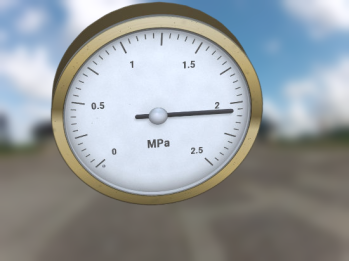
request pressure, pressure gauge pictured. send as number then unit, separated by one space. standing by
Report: 2.05 MPa
